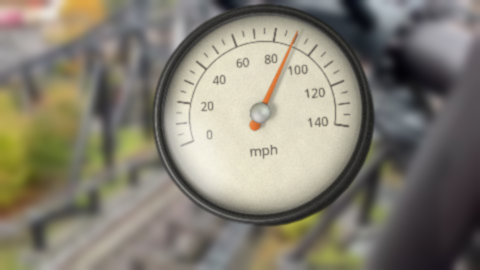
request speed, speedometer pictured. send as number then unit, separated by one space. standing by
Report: 90 mph
